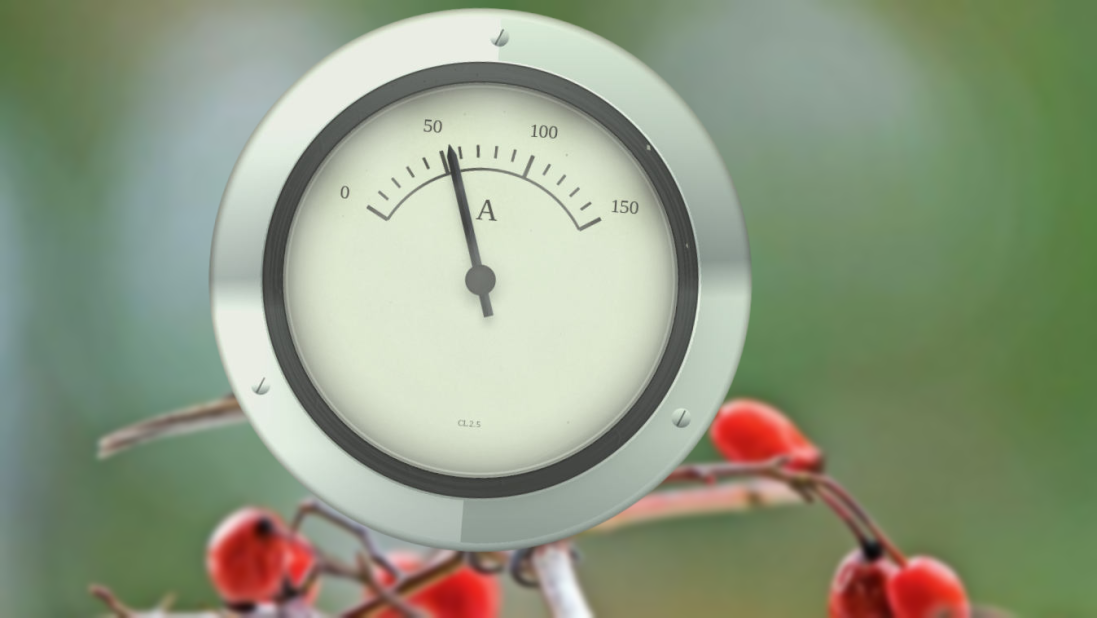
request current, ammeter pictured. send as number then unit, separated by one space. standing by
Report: 55 A
